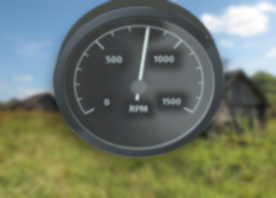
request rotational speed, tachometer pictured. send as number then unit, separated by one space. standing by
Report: 800 rpm
